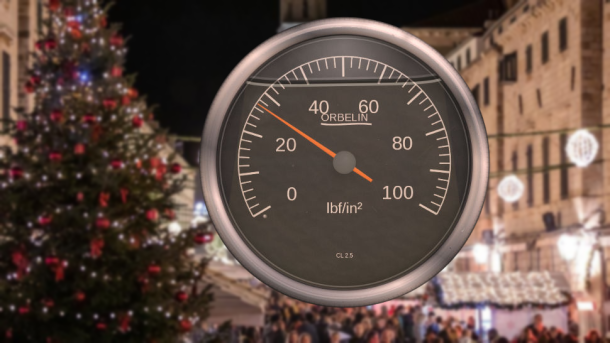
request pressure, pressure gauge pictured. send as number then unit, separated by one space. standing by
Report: 27 psi
